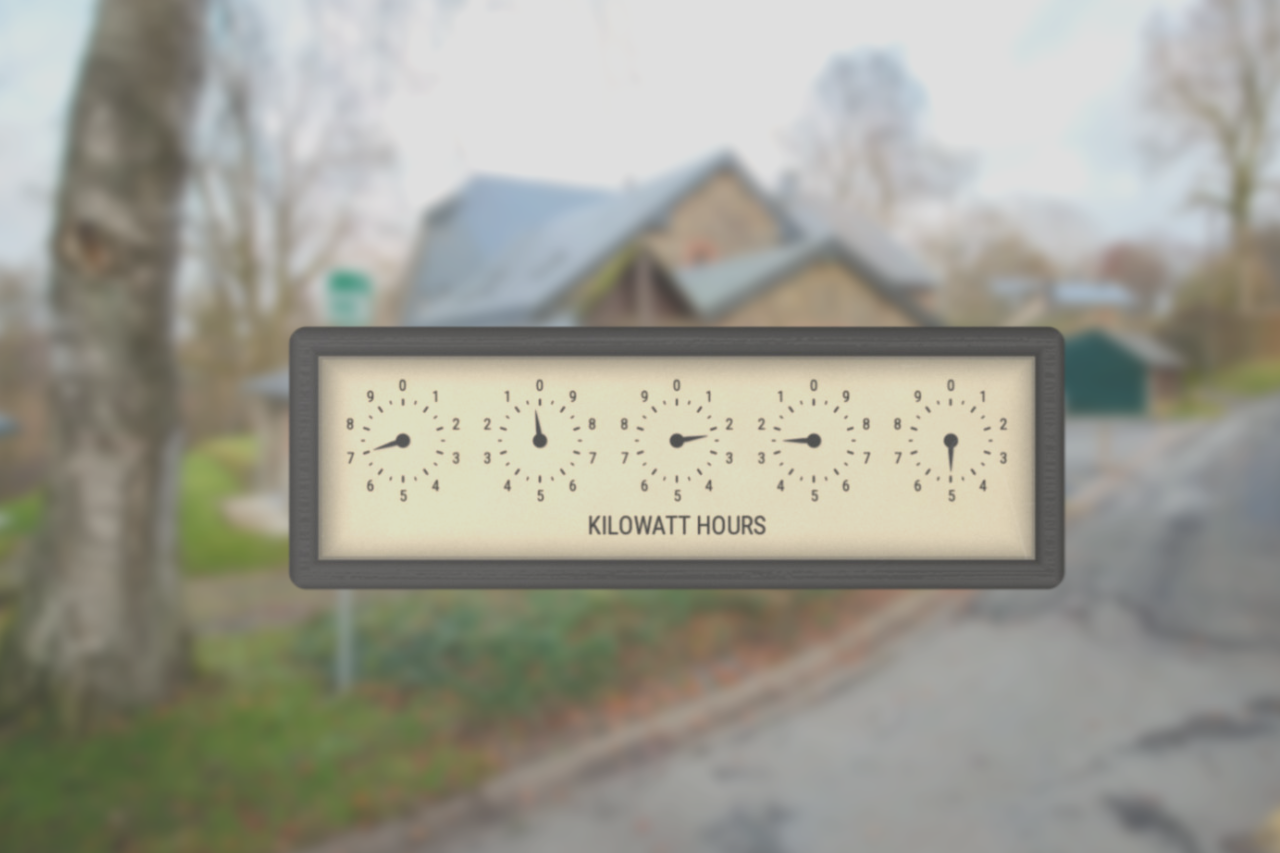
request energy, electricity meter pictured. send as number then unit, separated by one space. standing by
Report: 70225 kWh
